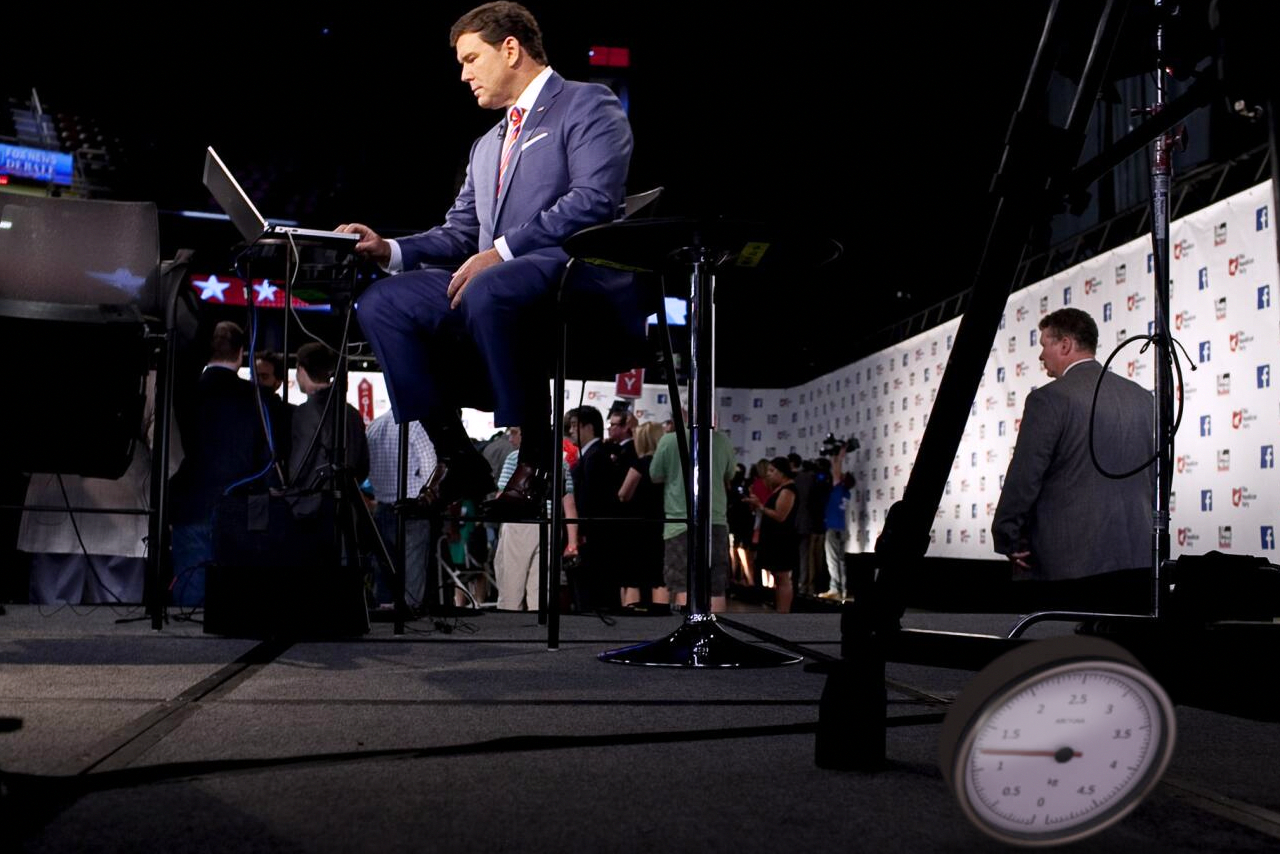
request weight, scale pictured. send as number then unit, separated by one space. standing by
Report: 1.25 kg
